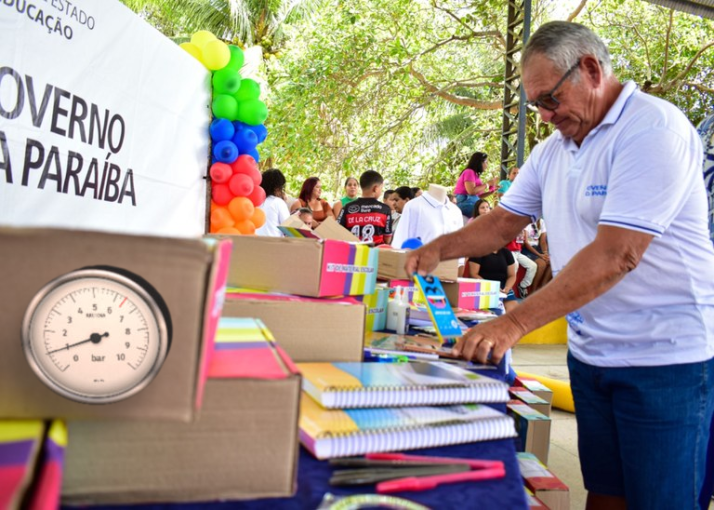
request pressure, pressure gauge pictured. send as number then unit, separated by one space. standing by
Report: 1 bar
